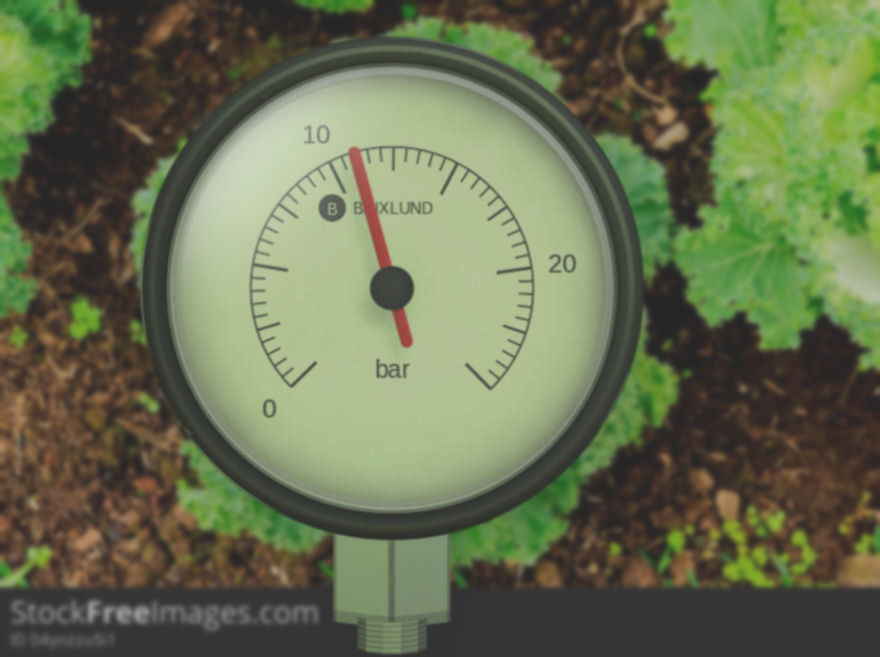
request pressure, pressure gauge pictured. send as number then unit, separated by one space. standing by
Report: 11 bar
